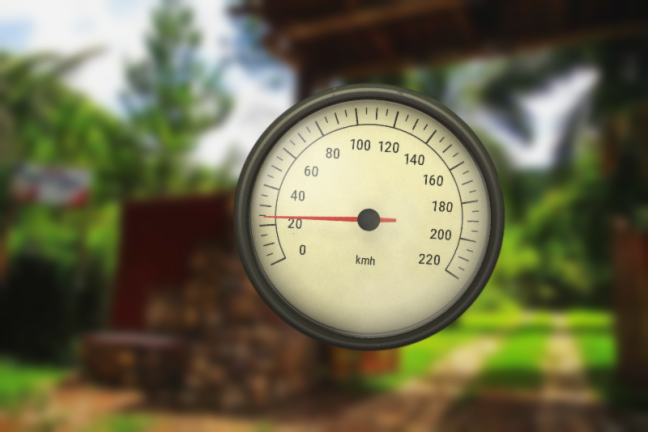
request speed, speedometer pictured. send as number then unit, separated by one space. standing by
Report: 25 km/h
